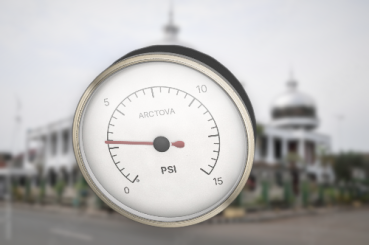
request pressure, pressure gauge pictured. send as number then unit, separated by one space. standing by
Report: 3 psi
